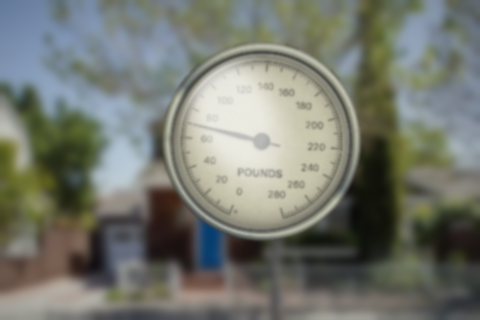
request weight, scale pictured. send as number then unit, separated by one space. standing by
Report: 70 lb
